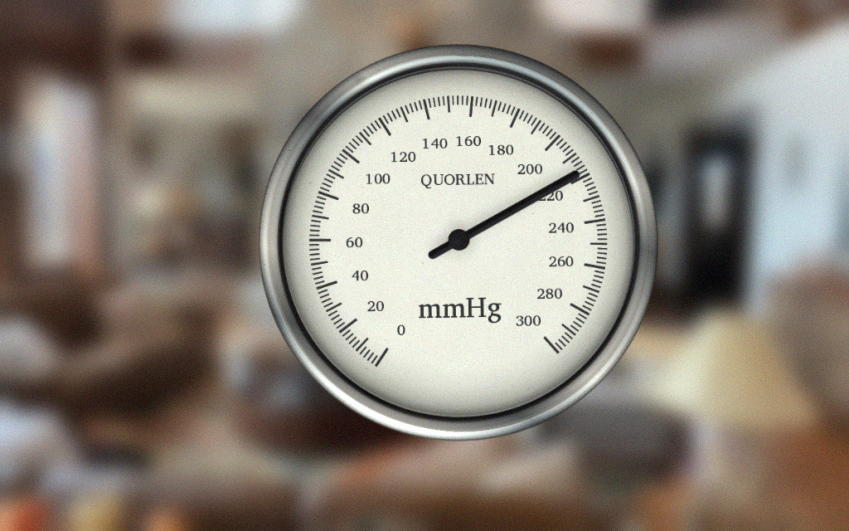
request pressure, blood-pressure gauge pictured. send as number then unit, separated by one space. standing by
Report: 218 mmHg
